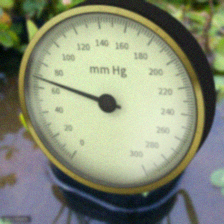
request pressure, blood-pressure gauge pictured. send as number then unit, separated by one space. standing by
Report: 70 mmHg
